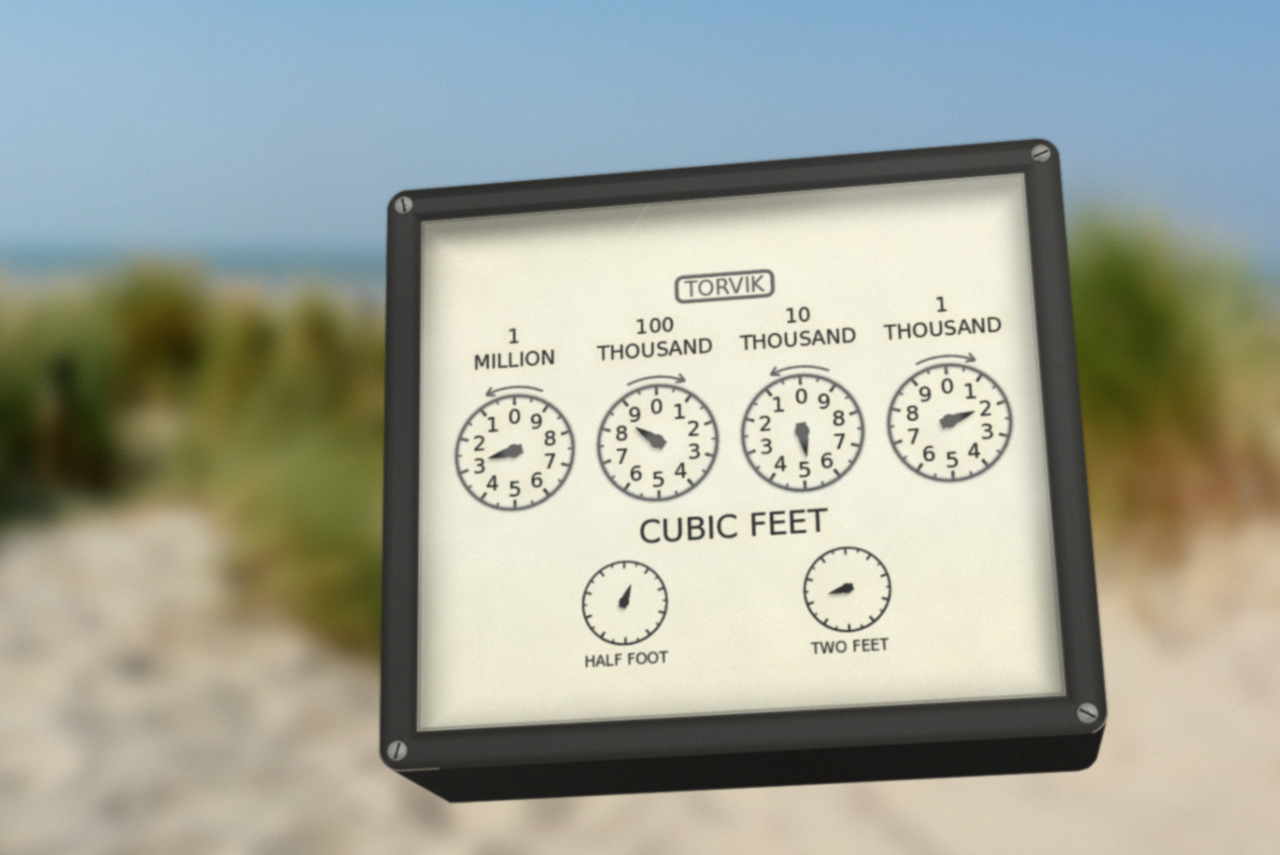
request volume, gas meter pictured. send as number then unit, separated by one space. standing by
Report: 285200 ft³
